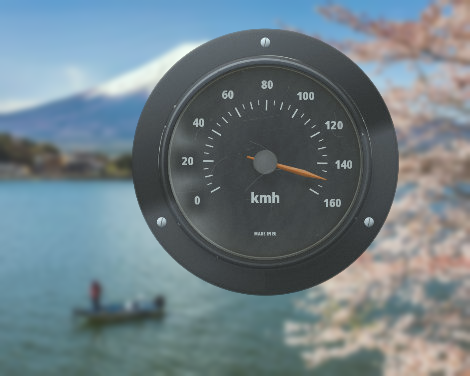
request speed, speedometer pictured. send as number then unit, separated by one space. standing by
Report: 150 km/h
